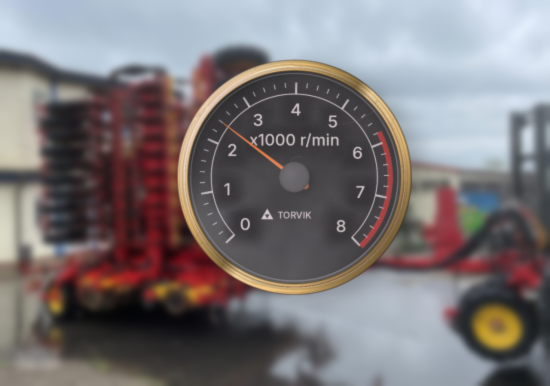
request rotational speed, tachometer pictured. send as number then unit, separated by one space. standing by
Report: 2400 rpm
